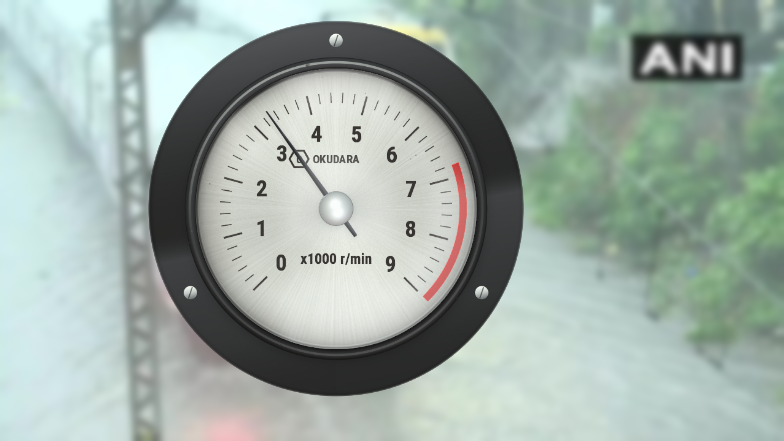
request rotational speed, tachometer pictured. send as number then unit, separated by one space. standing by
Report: 3300 rpm
